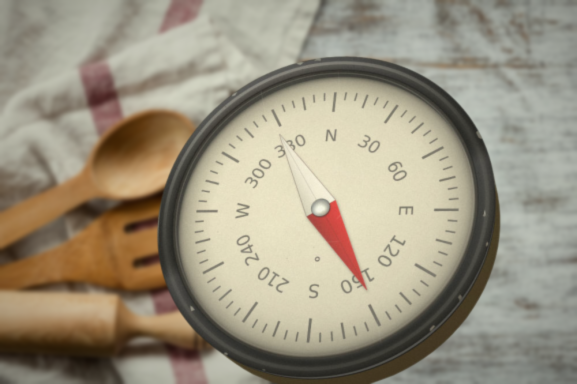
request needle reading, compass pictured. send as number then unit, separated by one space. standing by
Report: 147.5 °
